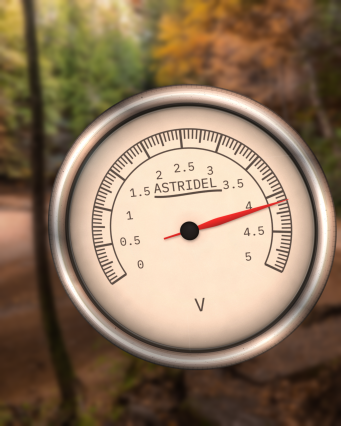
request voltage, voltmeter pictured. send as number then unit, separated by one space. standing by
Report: 4.1 V
